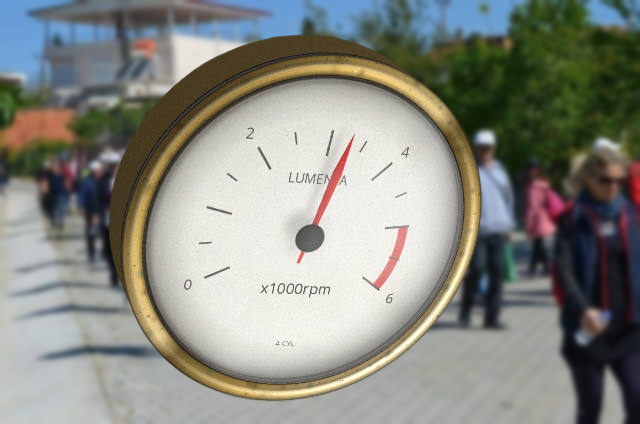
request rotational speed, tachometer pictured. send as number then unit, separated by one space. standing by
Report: 3250 rpm
